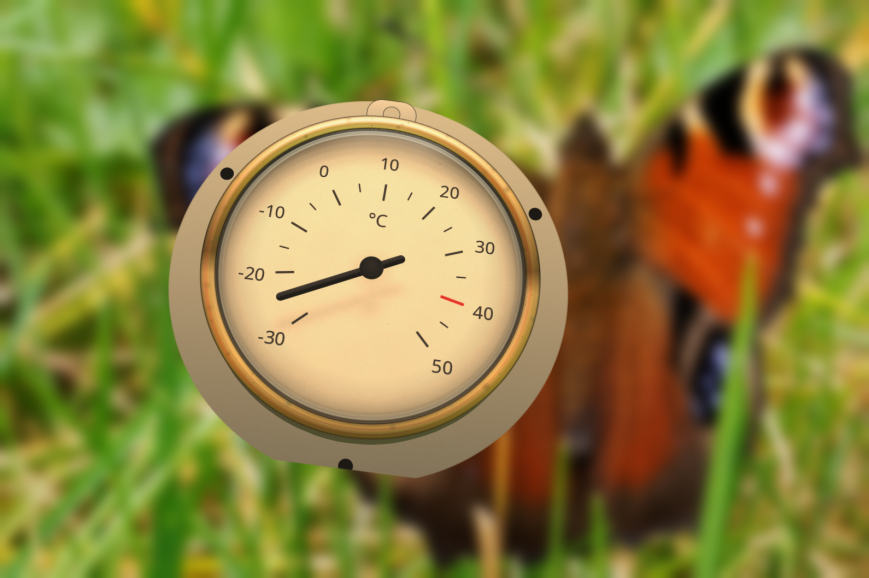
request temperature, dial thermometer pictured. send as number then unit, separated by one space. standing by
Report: -25 °C
